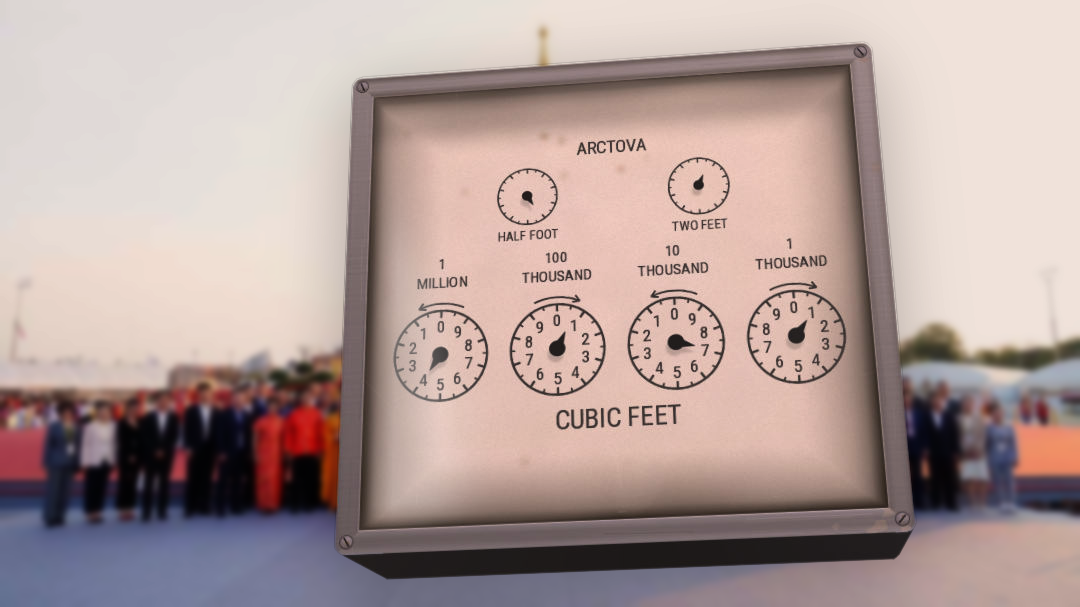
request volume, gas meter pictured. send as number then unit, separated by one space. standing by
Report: 407100 ft³
